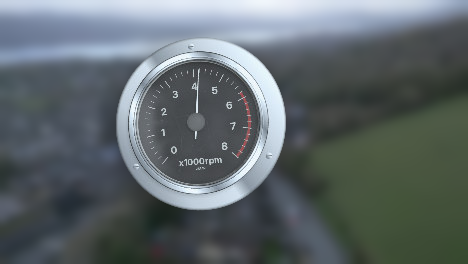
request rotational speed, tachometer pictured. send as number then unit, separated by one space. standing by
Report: 4200 rpm
